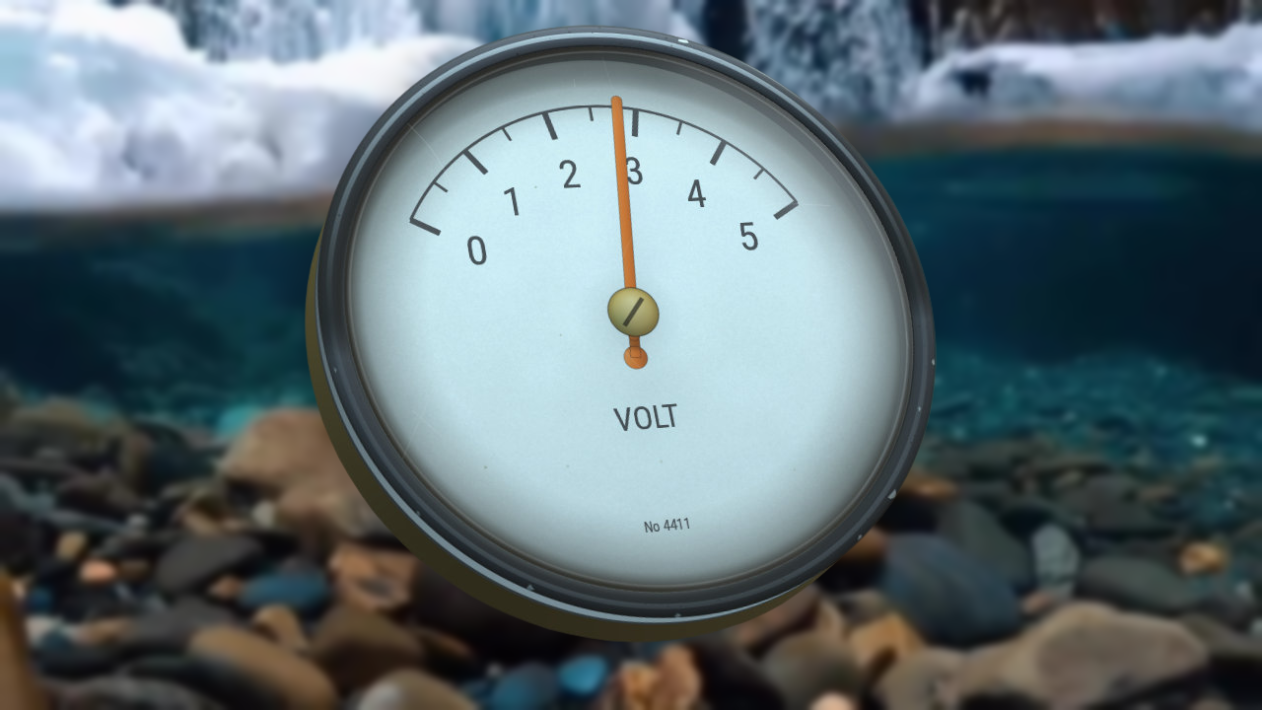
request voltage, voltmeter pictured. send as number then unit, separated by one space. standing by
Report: 2.75 V
